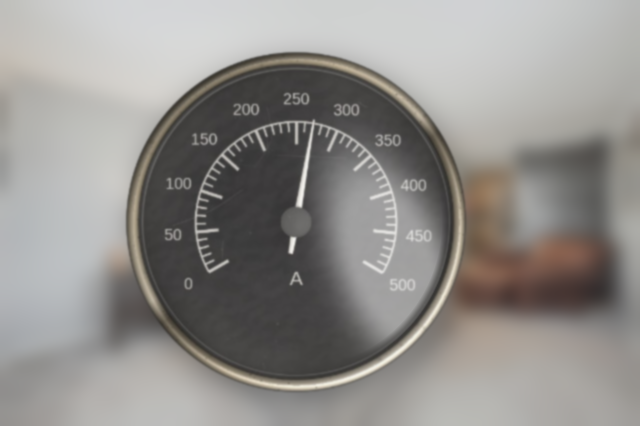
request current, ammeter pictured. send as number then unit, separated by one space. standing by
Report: 270 A
